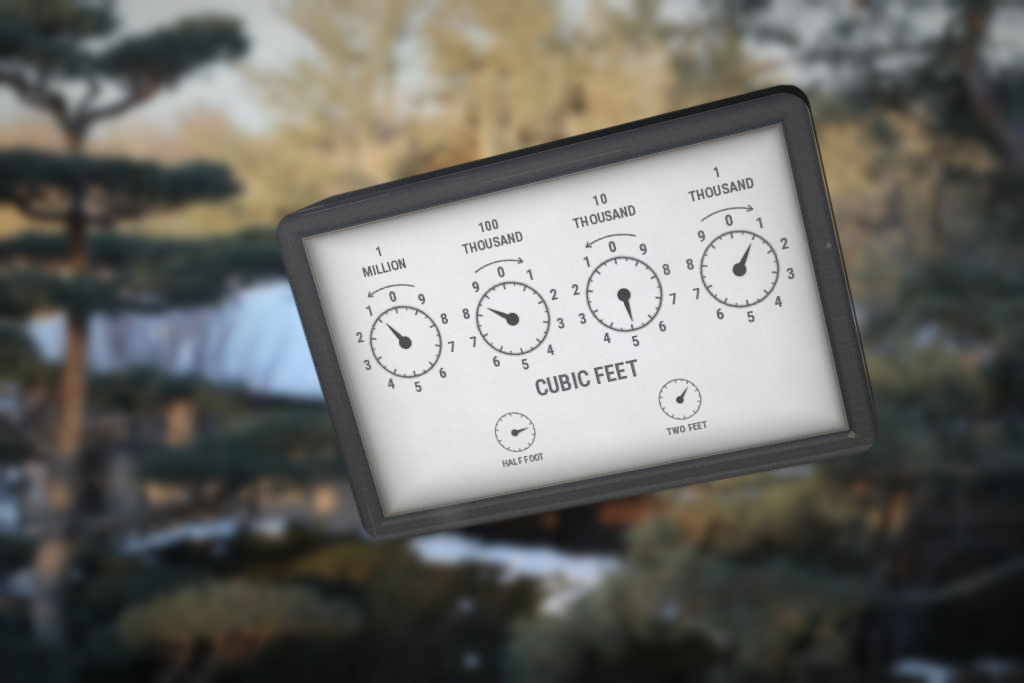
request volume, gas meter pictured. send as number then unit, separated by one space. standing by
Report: 85100 ft³
